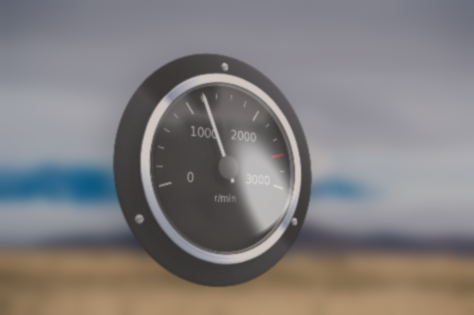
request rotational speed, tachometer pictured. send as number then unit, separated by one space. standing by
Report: 1200 rpm
